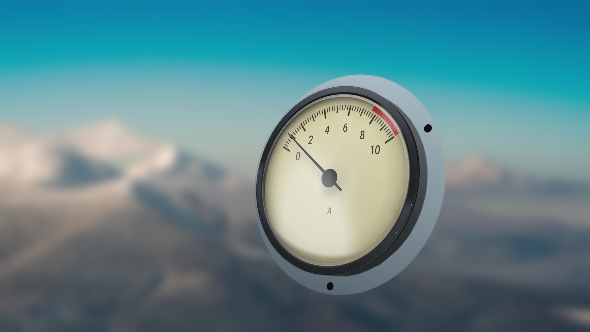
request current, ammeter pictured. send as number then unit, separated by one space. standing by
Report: 1 A
